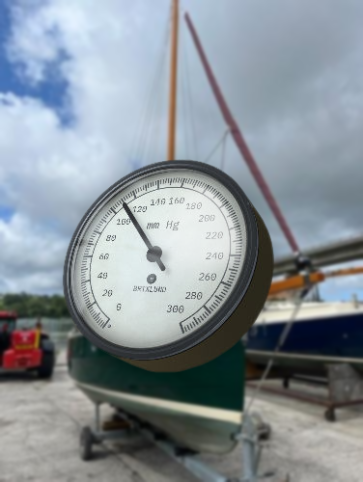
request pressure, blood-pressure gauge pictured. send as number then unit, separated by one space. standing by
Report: 110 mmHg
